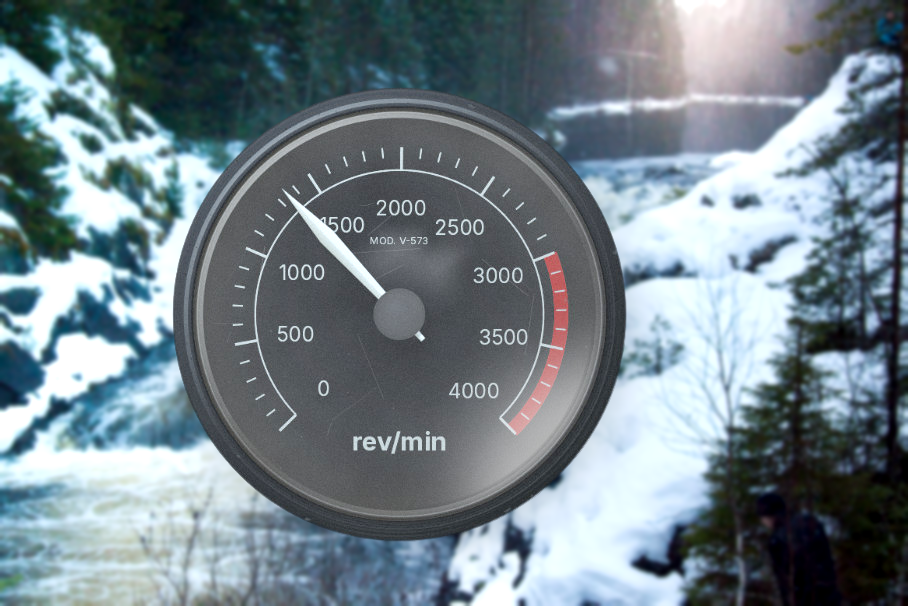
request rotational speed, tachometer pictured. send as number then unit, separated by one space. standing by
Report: 1350 rpm
